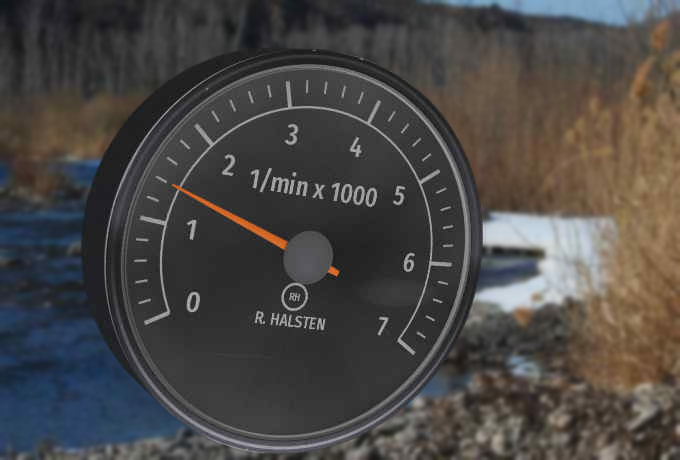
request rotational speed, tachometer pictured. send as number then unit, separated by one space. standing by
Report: 1400 rpm
